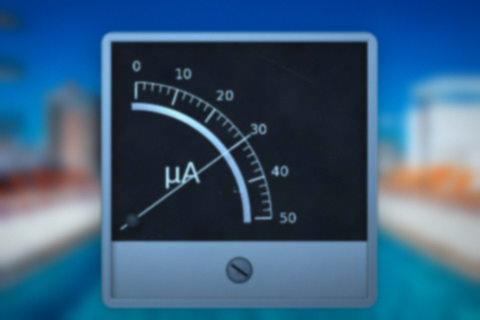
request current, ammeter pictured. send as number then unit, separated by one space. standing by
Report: 30 µA
